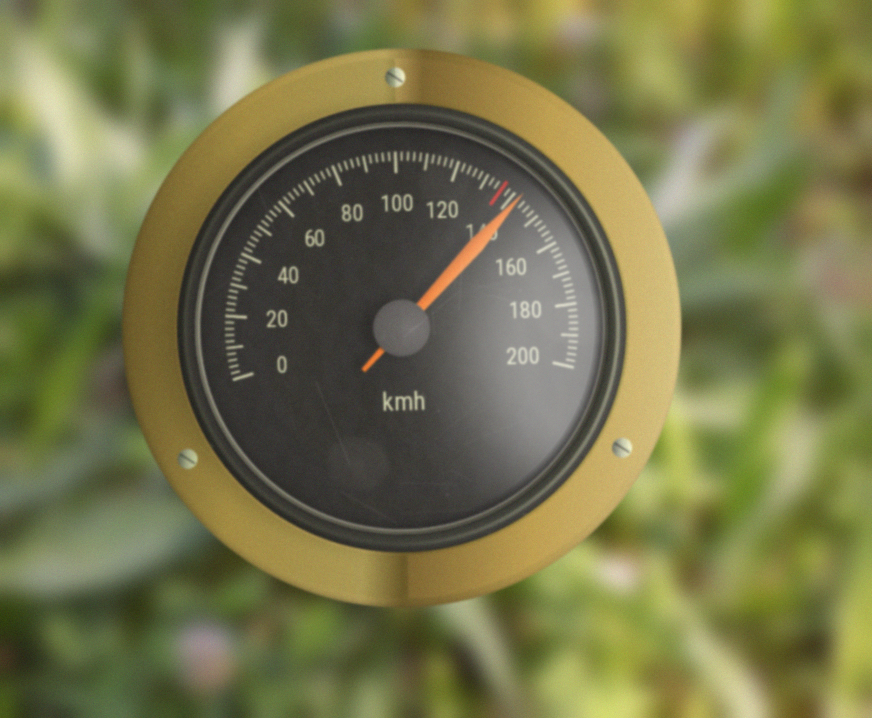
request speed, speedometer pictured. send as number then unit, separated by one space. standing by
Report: 142 km/h
